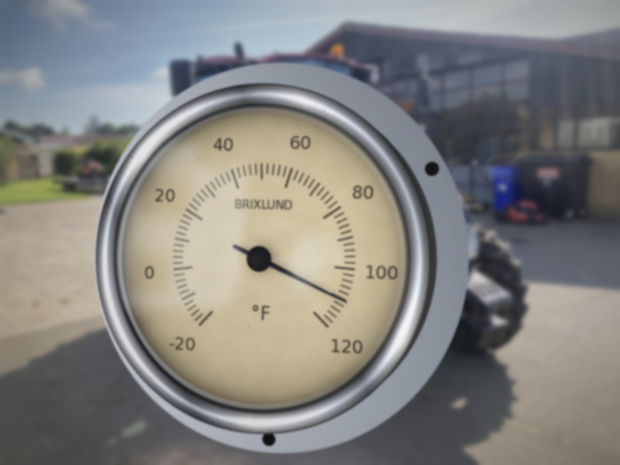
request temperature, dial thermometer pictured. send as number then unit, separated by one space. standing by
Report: 110 °F
